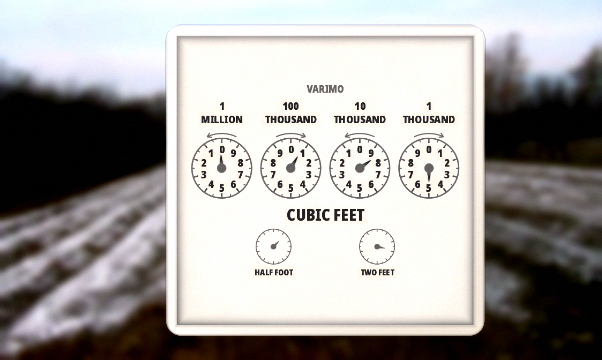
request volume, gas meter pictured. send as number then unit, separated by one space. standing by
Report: 8500 ft³
